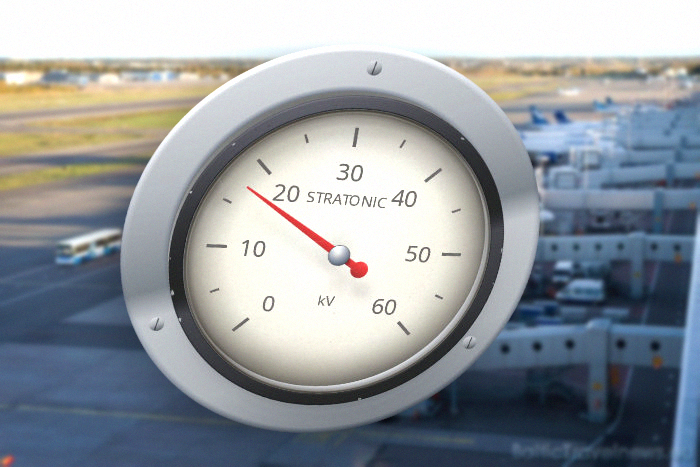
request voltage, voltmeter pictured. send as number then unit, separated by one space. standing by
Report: 17.5 kV
